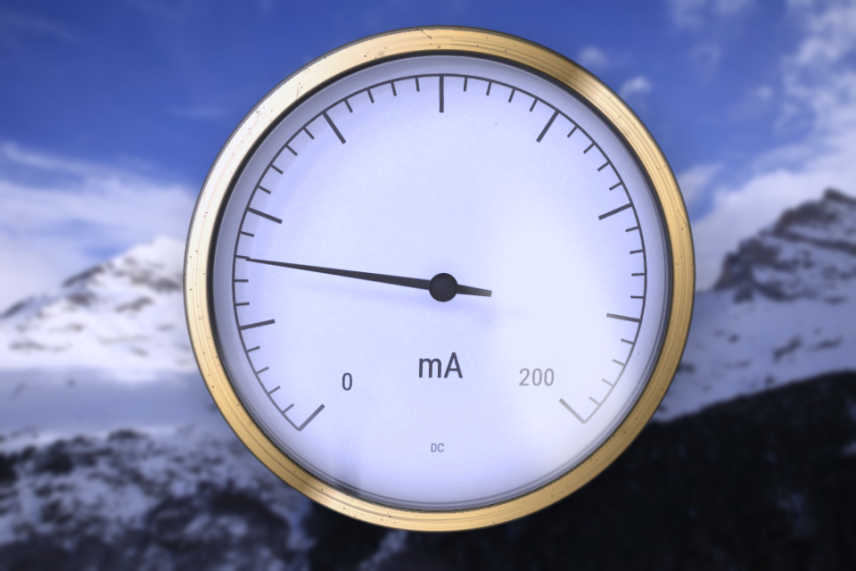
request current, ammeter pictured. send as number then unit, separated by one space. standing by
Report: 40 mA
